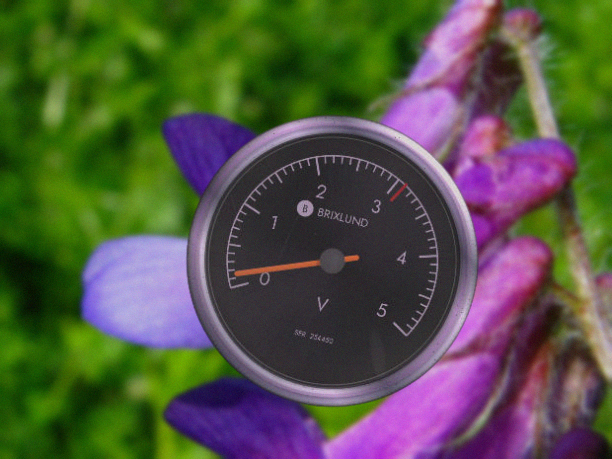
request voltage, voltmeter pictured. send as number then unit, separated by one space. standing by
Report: 0.15 V
